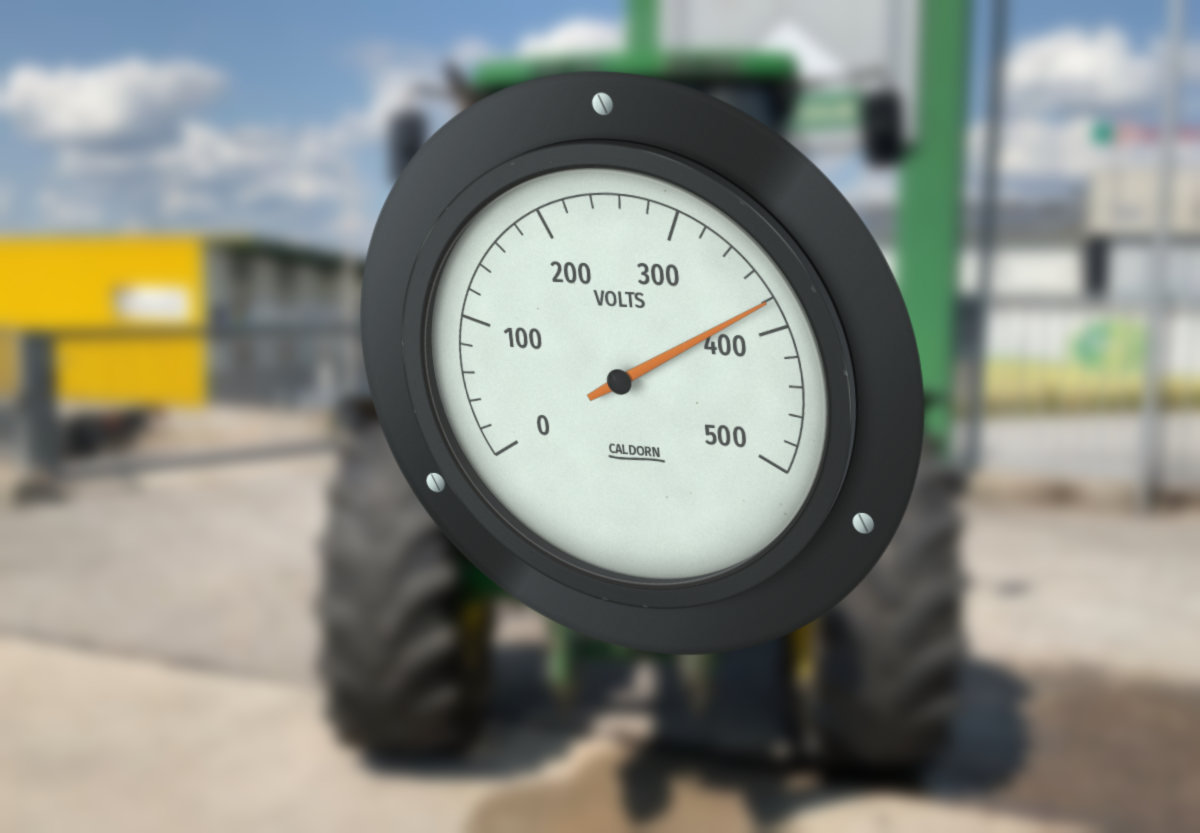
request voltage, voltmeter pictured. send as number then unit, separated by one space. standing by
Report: 380 V
